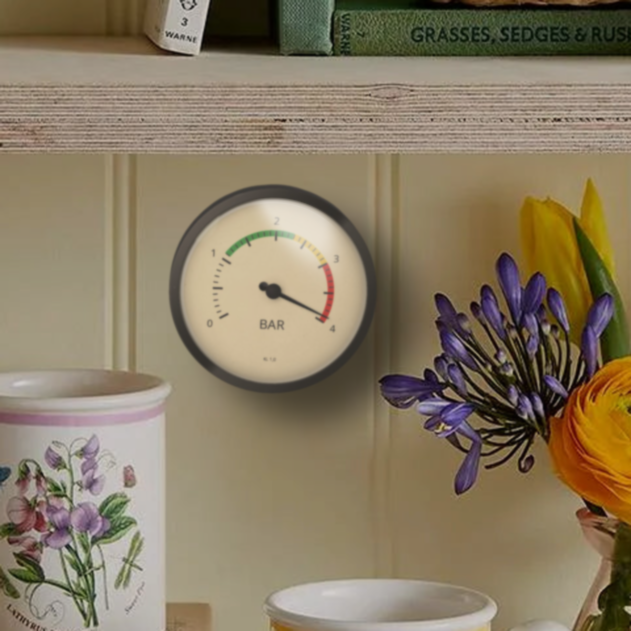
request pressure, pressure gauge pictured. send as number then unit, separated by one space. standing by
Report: 3.9 bar
